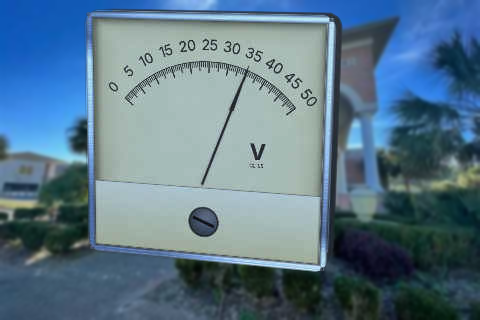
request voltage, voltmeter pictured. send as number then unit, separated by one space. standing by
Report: 35 V
